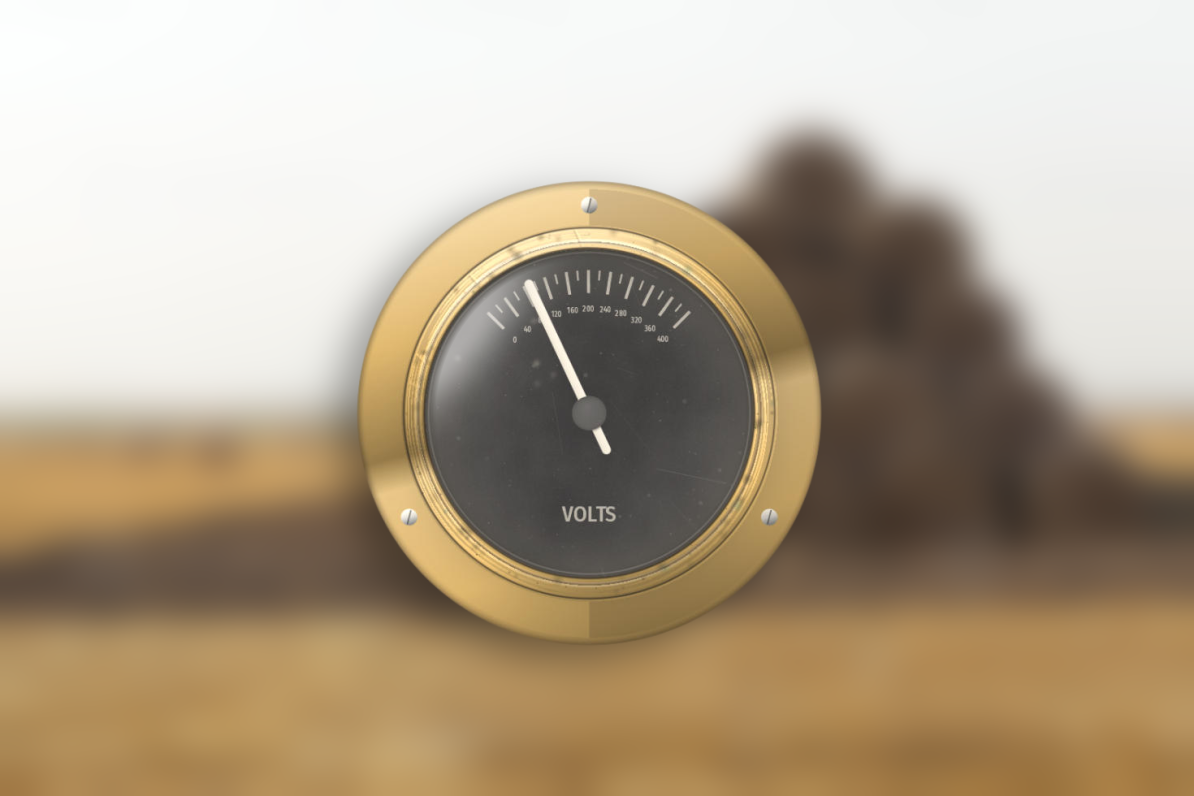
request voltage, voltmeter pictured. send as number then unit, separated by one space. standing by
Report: 90 V
